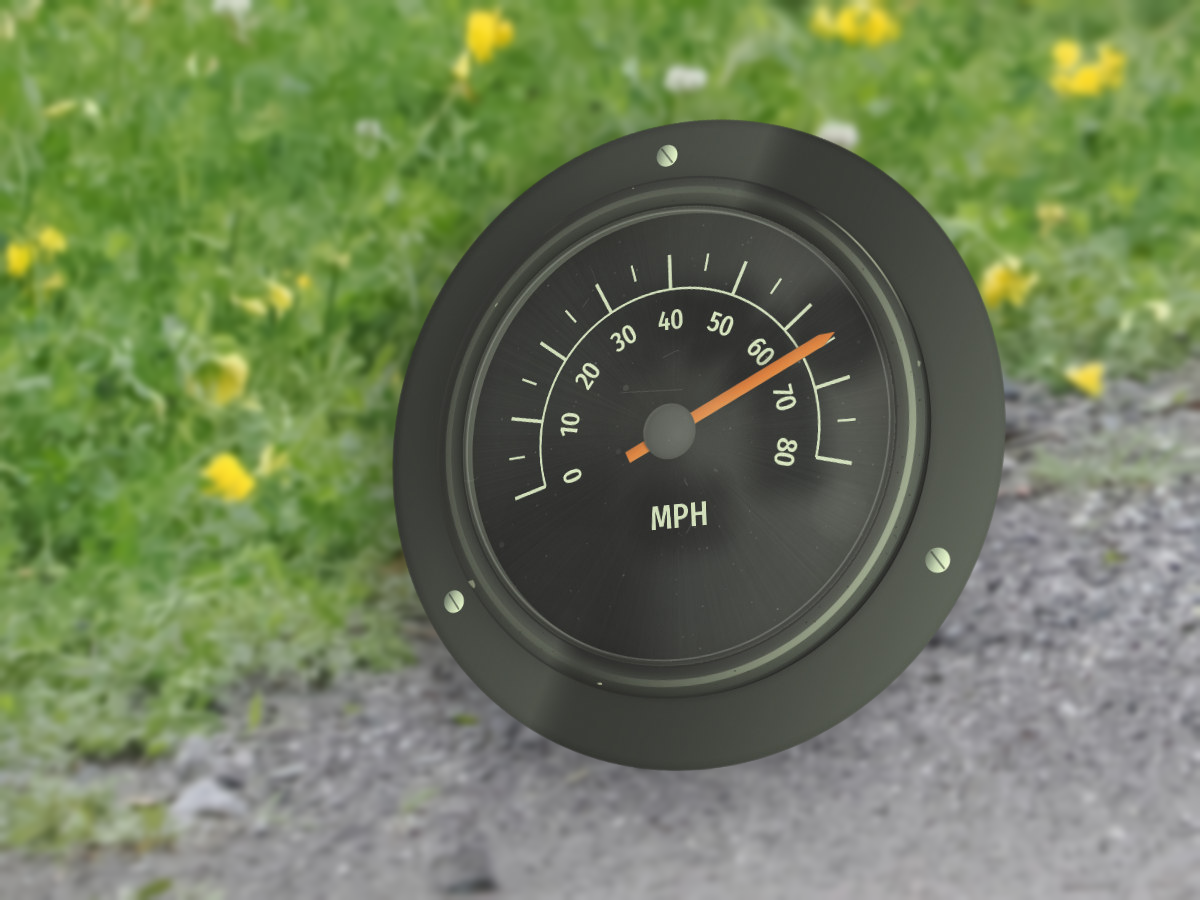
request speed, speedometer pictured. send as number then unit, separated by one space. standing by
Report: 65 mph
